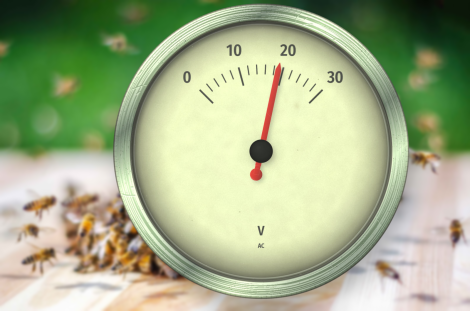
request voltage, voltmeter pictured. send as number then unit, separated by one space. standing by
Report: 19 V
